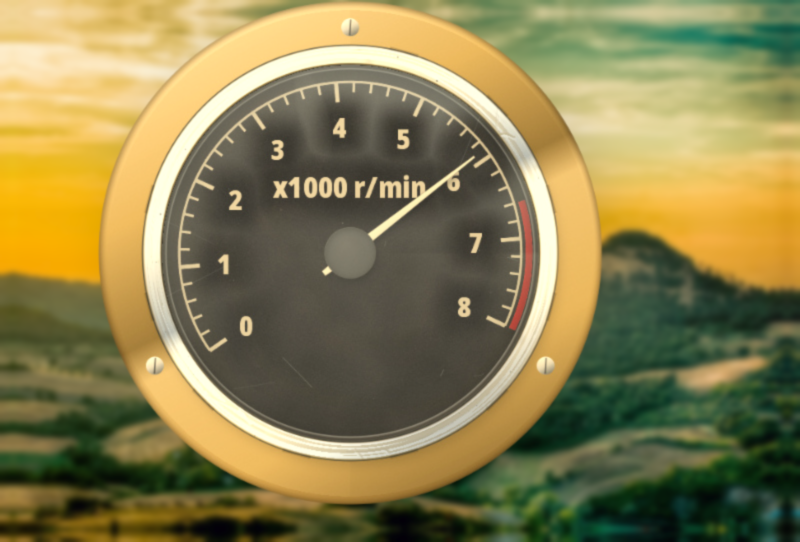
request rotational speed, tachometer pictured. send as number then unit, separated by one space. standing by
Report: 5900 rpm
